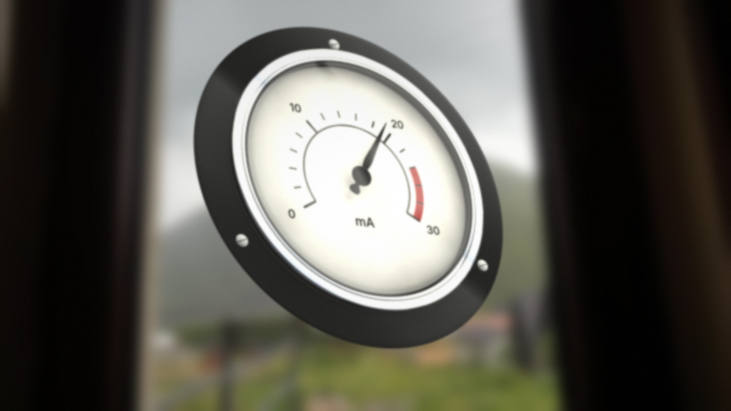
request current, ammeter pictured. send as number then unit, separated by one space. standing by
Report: 19 mA
